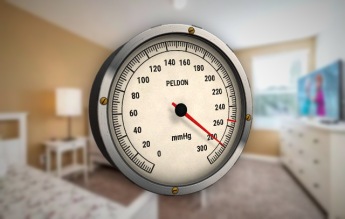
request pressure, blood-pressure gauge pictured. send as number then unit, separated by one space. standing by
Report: 280 mmHg
